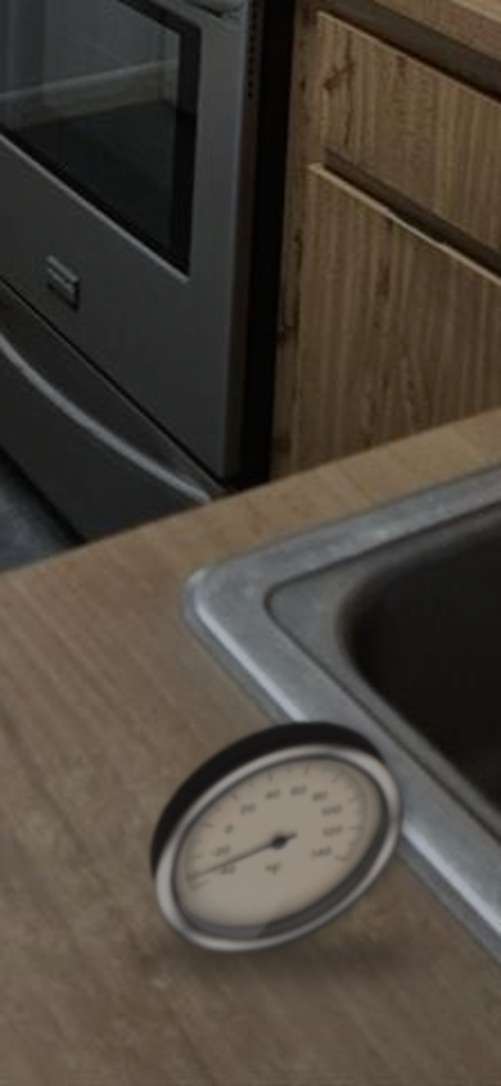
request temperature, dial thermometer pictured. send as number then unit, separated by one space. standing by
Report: -30 °F
